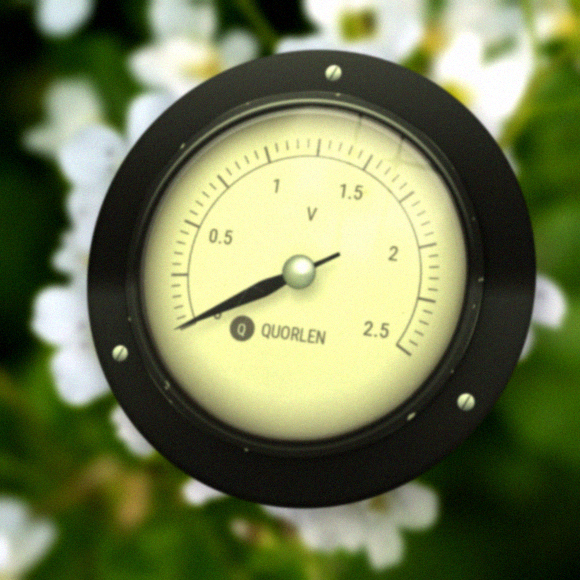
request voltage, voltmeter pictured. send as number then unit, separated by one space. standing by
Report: 0 V
